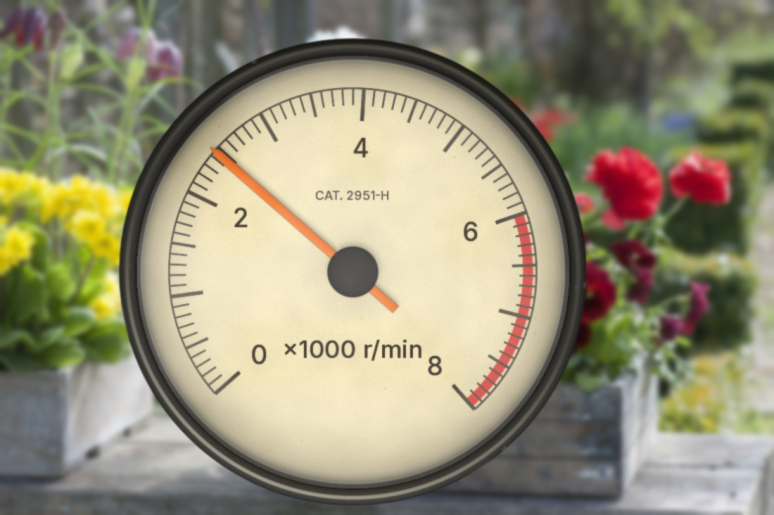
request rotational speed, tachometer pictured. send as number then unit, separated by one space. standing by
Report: 2450 rpm
